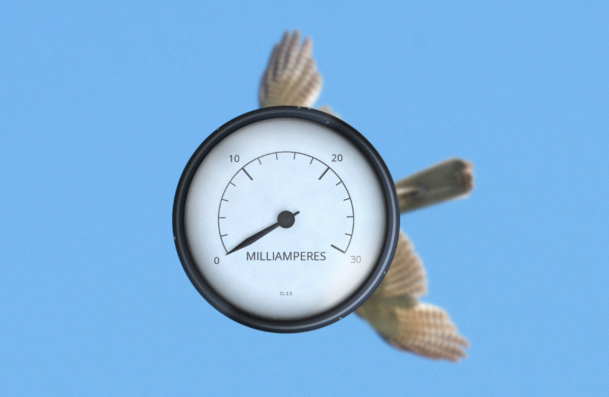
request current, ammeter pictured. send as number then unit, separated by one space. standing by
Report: 0 mA
